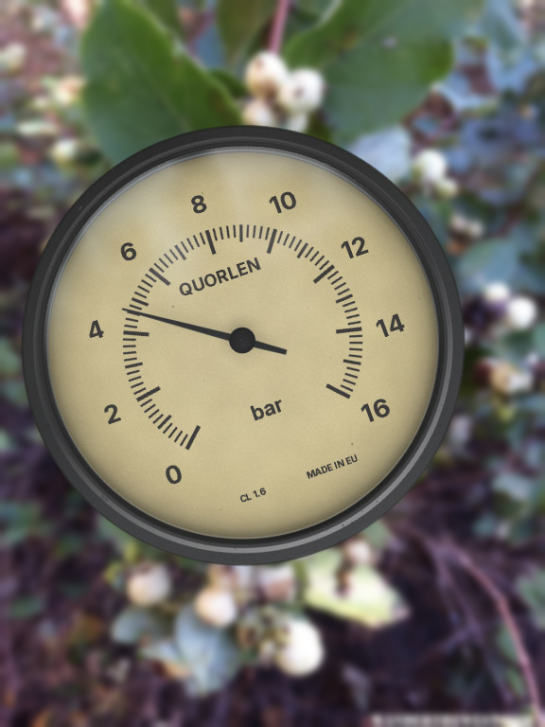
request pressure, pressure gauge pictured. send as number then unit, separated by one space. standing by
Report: 4.6 bar
